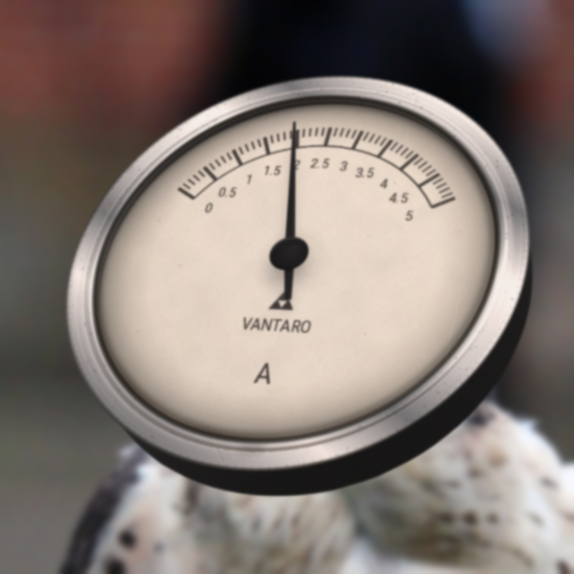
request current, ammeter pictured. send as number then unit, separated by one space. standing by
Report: 2 A
